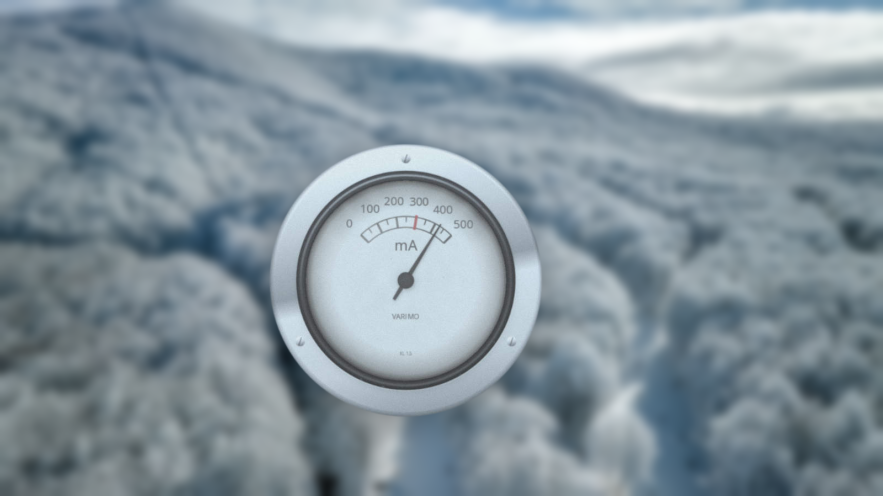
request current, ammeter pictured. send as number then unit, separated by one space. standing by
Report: 425 mA
